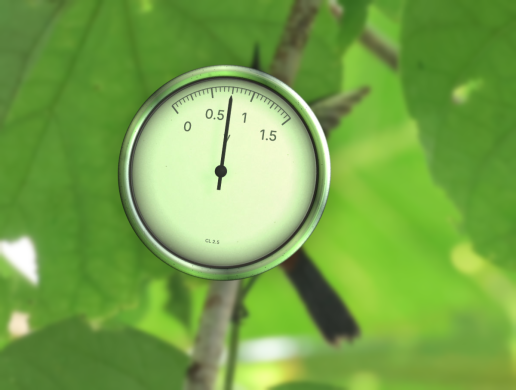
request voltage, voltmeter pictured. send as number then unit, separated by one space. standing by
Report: 0.75 V
